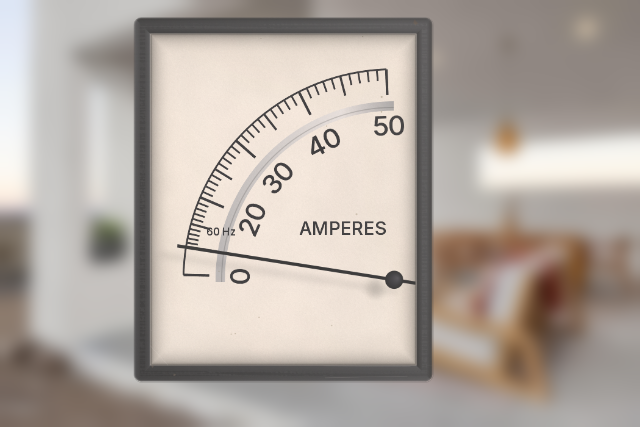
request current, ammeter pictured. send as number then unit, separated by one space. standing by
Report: 10 A
